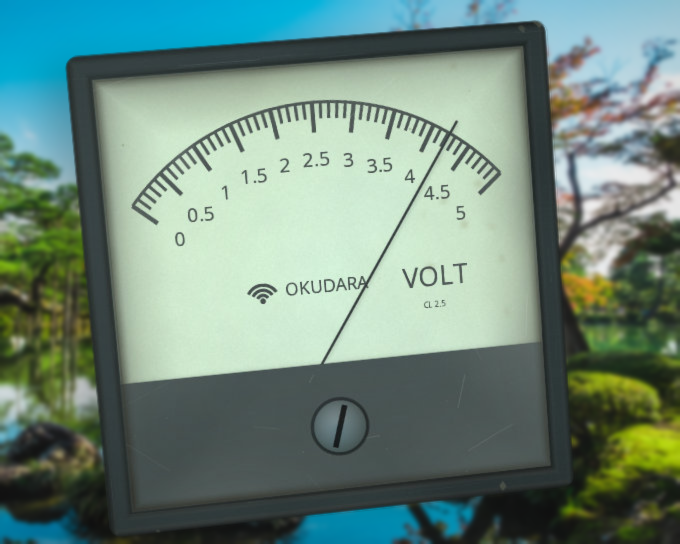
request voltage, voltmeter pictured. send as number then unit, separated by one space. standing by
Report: 4.2 V
